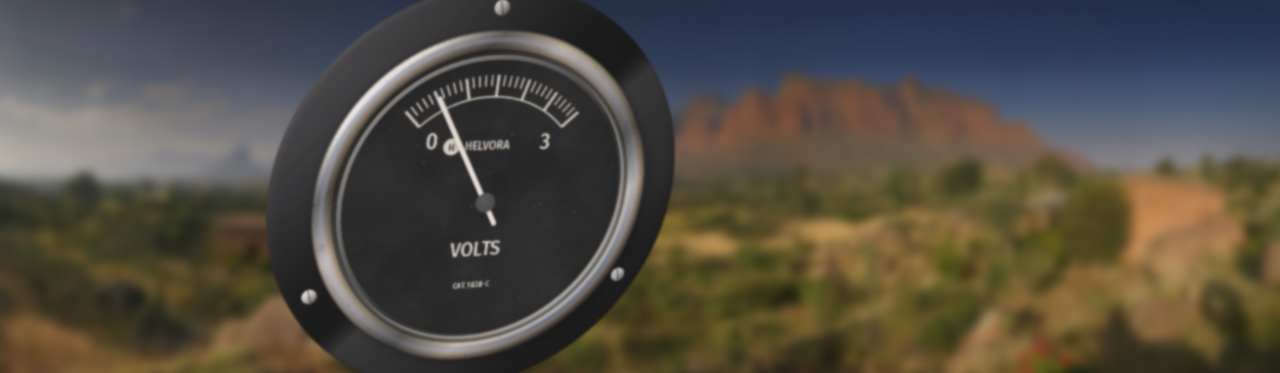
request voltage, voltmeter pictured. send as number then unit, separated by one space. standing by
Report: 0.5 V
